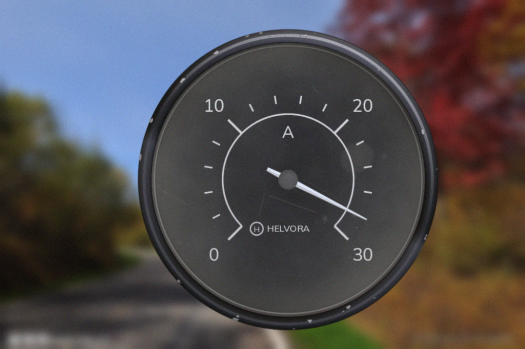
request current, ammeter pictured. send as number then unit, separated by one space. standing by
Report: 28 A
